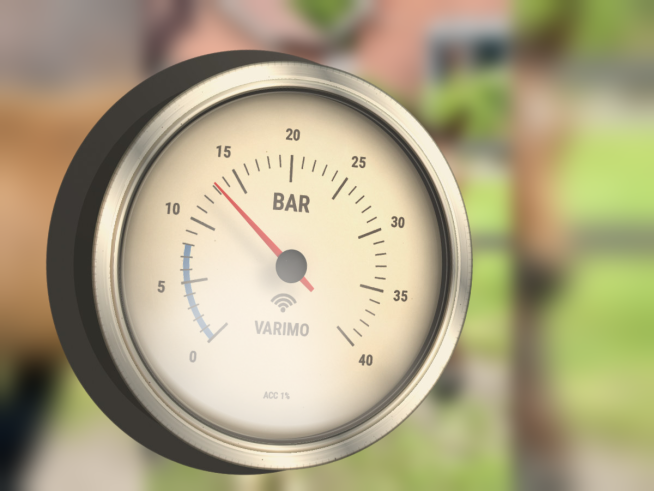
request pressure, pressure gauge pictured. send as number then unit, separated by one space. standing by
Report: 13 bar
